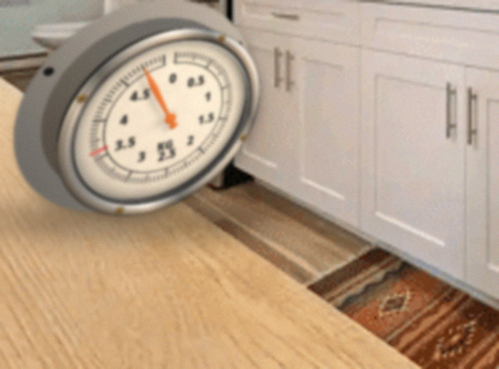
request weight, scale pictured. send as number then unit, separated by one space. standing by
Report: 4.75 kg
